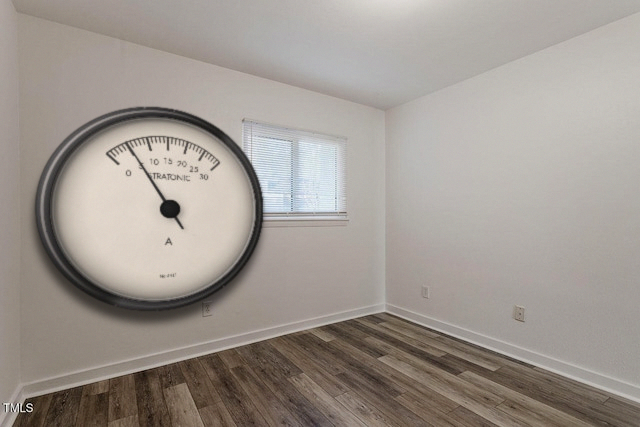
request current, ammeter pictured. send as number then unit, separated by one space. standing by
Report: 5 A
